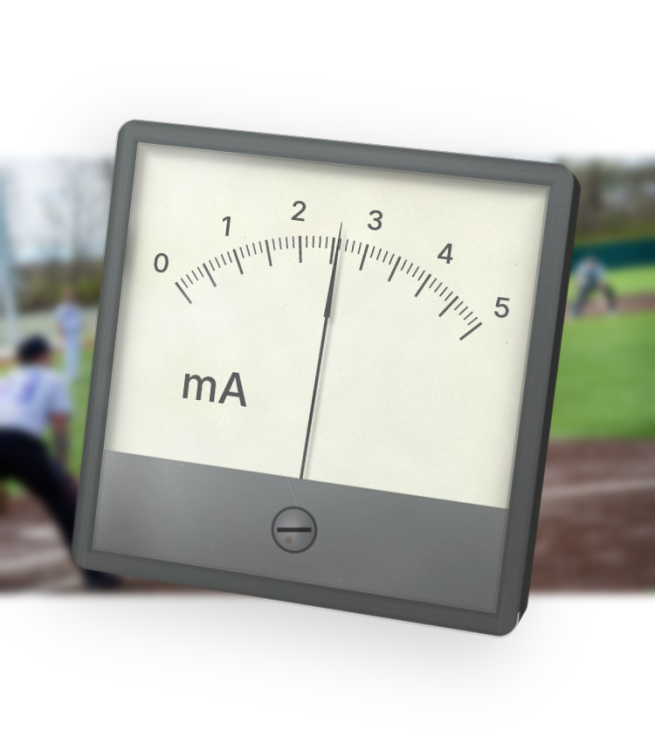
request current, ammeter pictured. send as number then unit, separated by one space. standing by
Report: 2.6 mA
